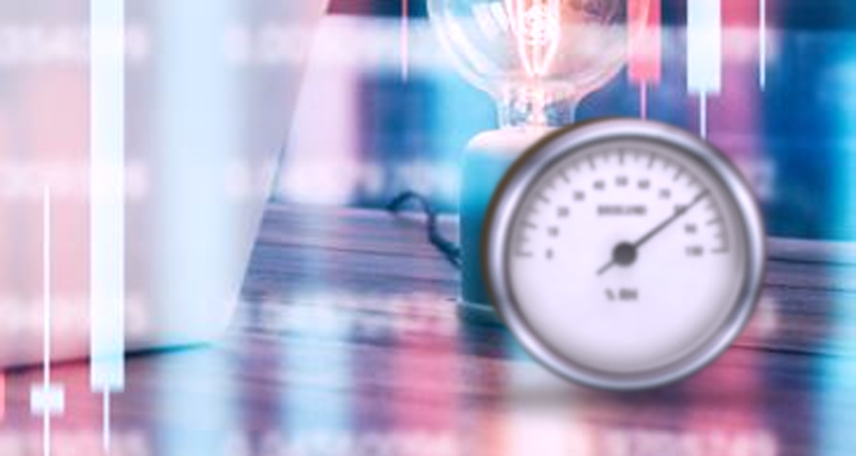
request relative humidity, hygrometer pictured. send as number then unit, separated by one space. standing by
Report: 80 %
